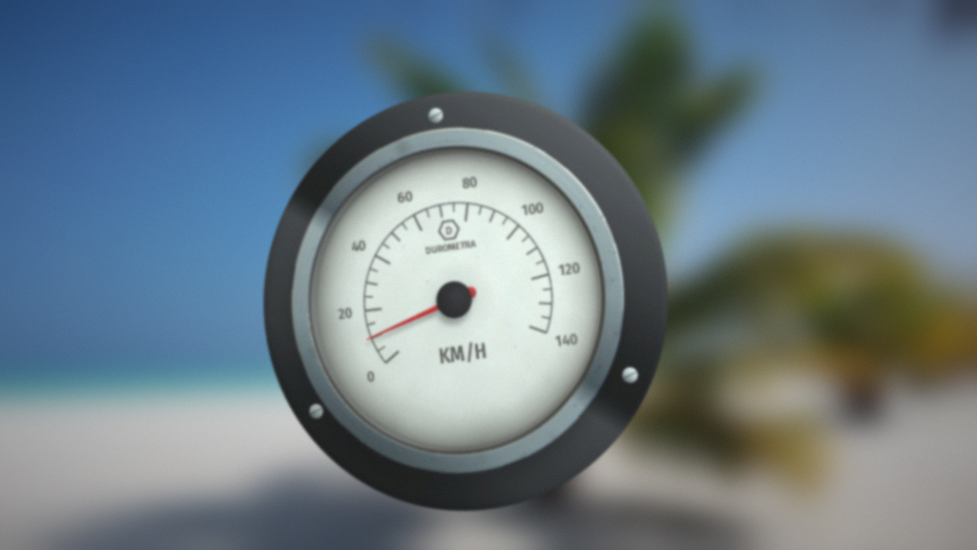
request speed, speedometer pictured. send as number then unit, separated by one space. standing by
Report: 10 km/h
